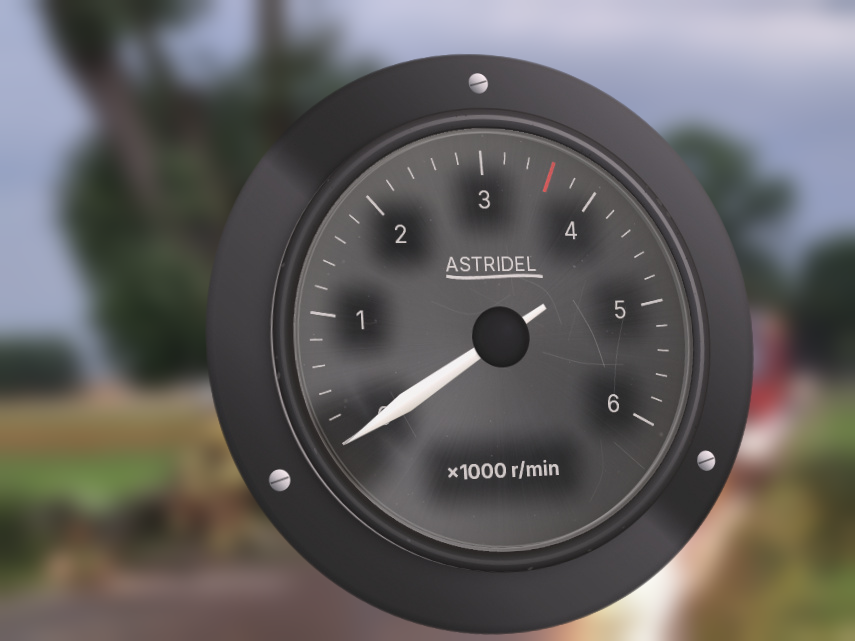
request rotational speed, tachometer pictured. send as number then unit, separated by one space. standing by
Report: 0 rpm
